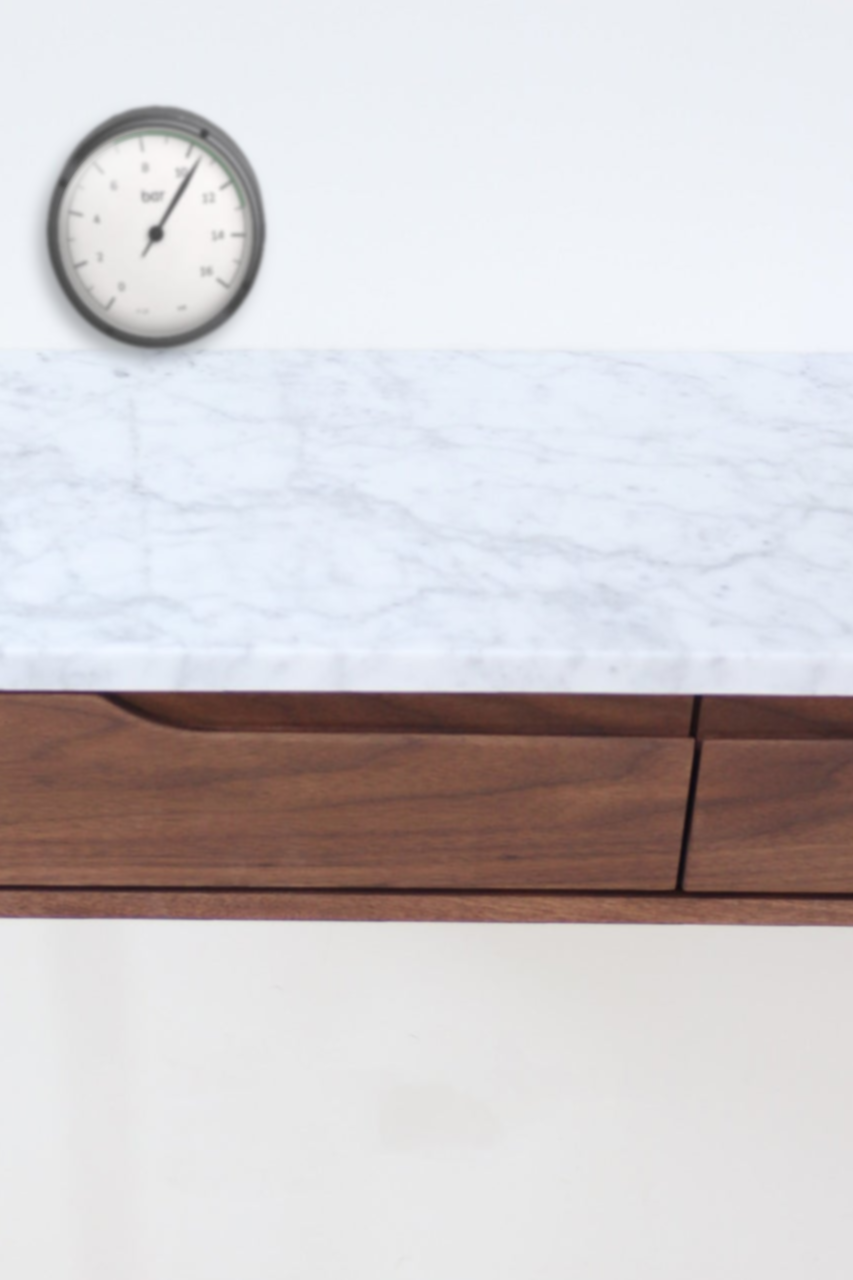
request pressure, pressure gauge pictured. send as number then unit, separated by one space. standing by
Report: 10.5 bar
